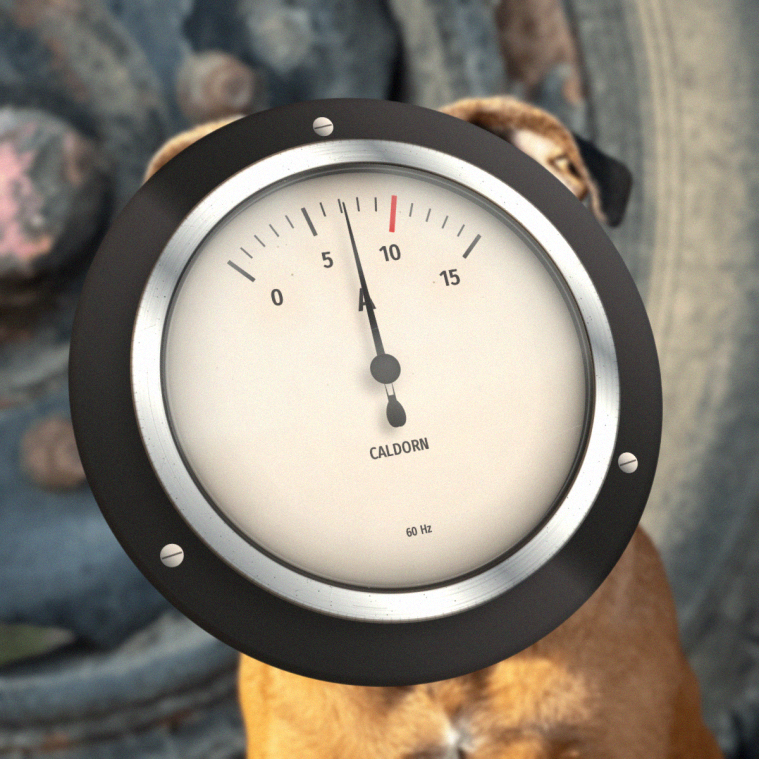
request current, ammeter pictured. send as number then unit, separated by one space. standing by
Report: 7 A
